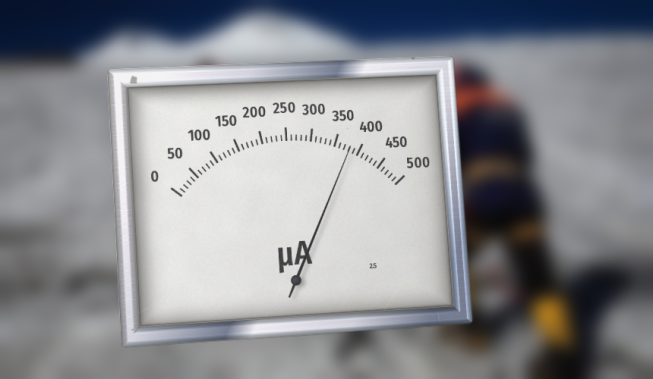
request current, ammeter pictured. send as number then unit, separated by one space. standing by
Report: 380 µA
